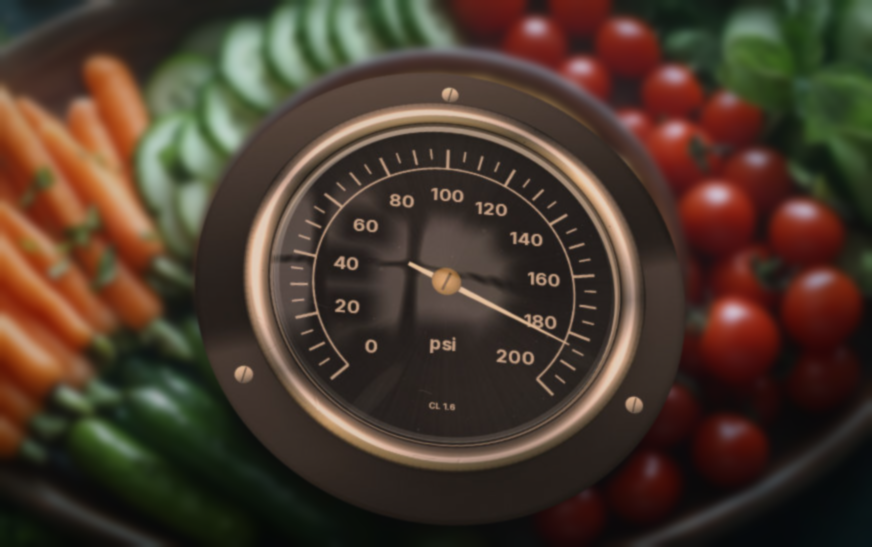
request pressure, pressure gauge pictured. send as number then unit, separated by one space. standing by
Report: 185 psi
